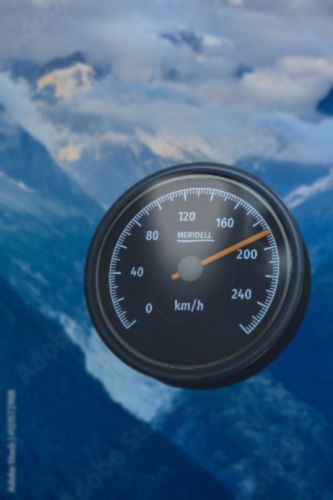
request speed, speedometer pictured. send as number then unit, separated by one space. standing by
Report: 190 km/h
